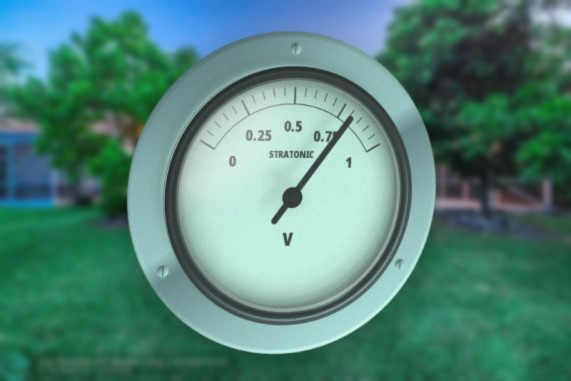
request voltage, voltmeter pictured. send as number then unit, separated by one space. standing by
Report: 0.8 V
